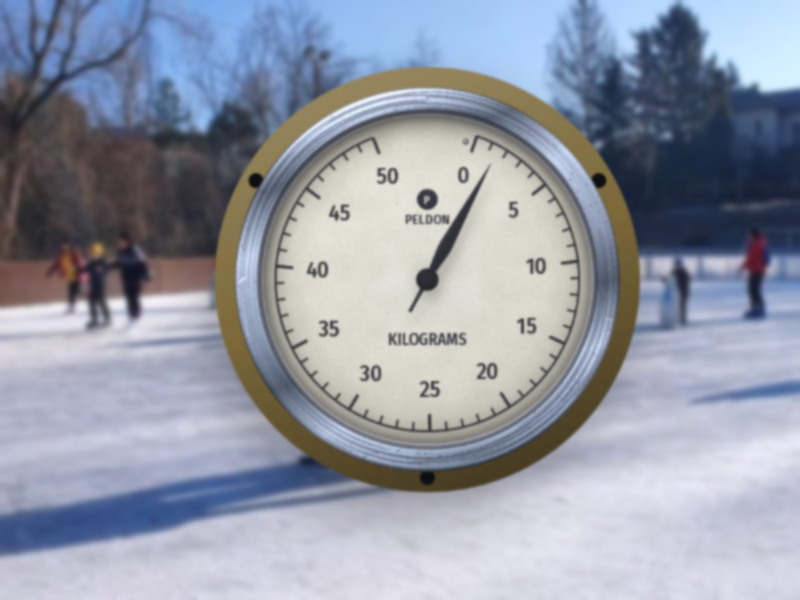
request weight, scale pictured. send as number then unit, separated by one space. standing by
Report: 1.5 kg
